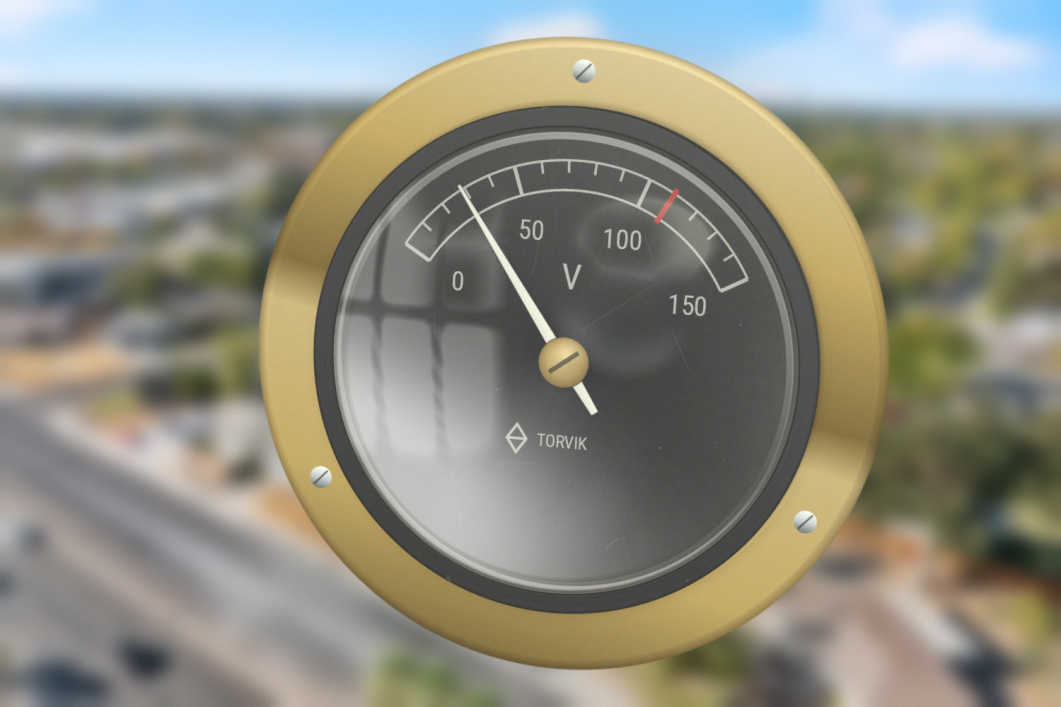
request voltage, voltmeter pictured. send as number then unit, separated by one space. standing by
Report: 30 V
